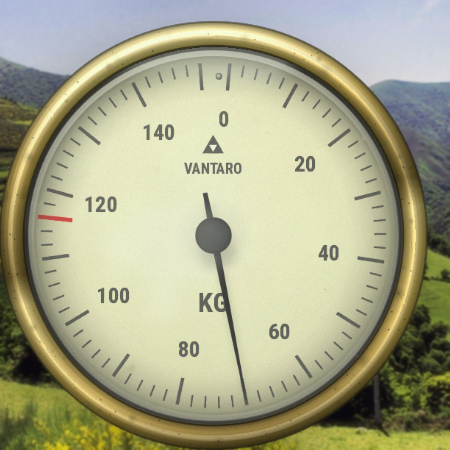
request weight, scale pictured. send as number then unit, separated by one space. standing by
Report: 70 kg
